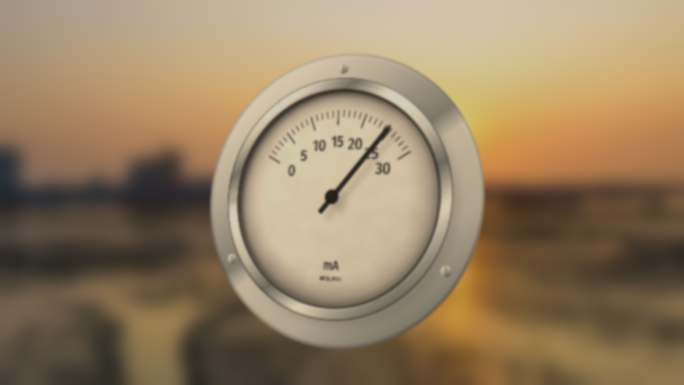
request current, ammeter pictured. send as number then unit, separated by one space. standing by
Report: 25 mA
